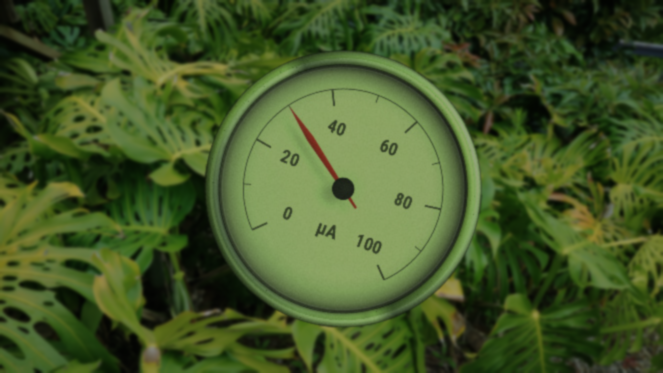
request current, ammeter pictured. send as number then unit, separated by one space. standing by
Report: 30 µA
